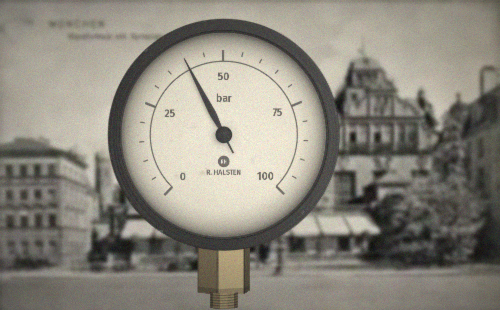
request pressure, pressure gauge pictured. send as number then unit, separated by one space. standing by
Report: 40 bar
